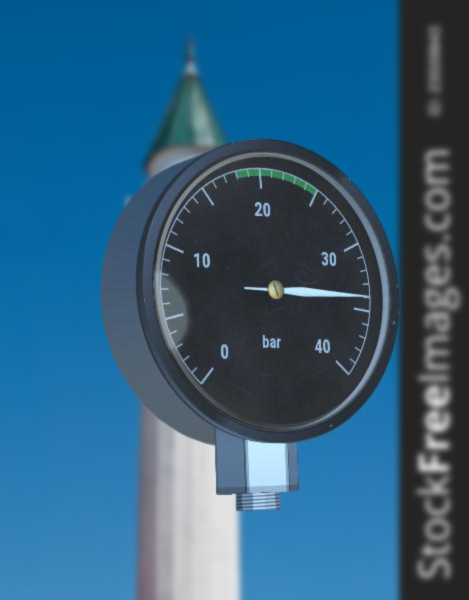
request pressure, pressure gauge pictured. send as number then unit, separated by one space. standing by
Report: 34 bar
